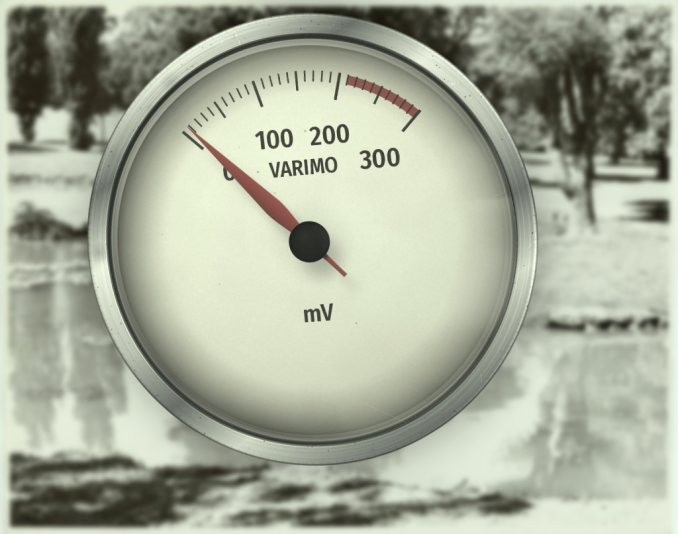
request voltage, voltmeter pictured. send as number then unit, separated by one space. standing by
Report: 10 mV
